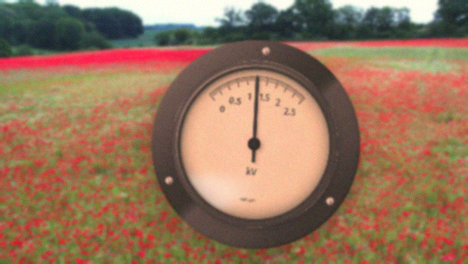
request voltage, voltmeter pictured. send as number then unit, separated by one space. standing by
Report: 1.25 kV
